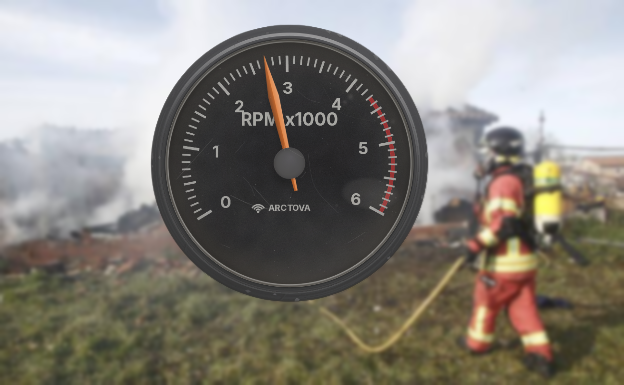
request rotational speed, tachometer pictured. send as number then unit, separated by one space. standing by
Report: 2700 rpm
